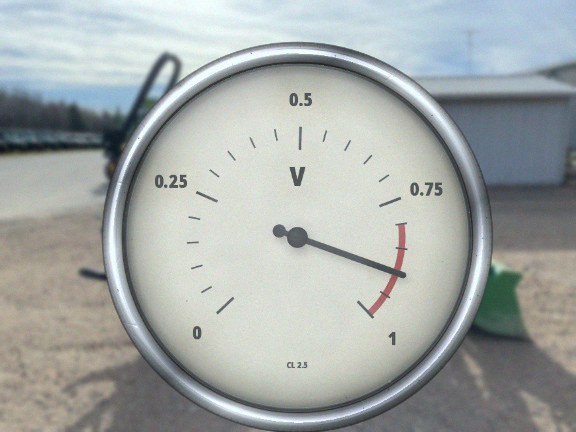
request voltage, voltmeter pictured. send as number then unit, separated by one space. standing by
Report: 0.9 V
